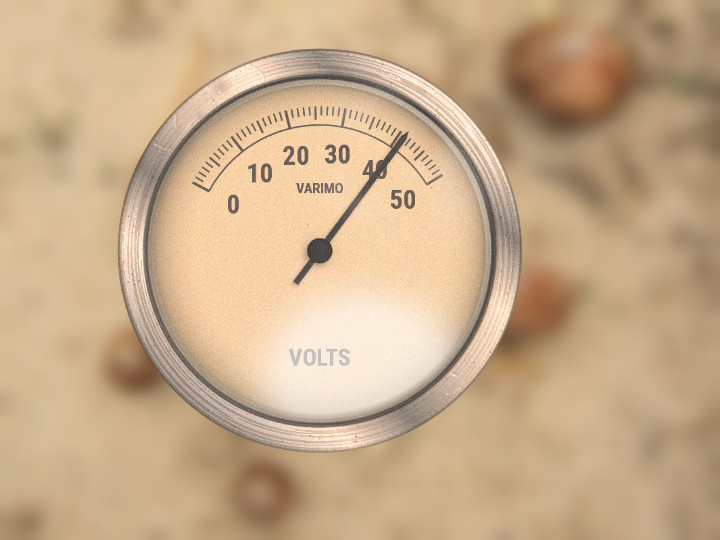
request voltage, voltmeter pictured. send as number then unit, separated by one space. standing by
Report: 41 V
